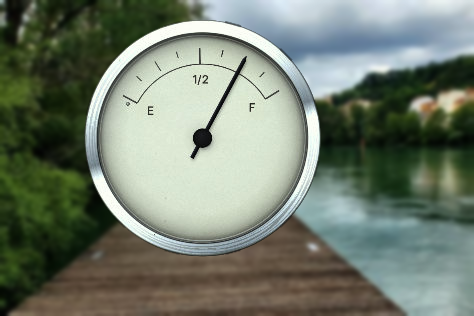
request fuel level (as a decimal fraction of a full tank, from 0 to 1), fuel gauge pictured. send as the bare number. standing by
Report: 0.75
